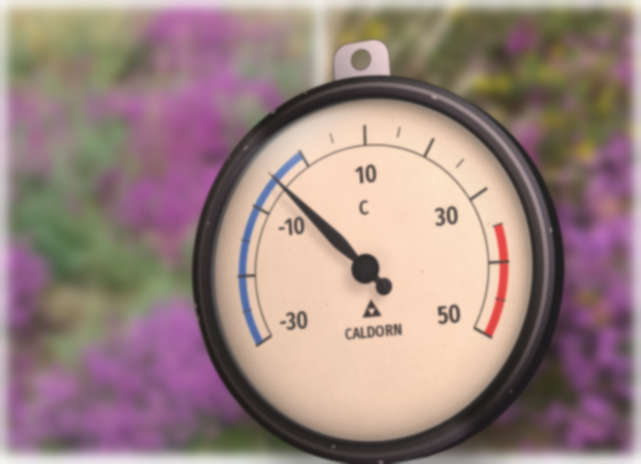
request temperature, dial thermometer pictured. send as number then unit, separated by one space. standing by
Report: -5 °C
